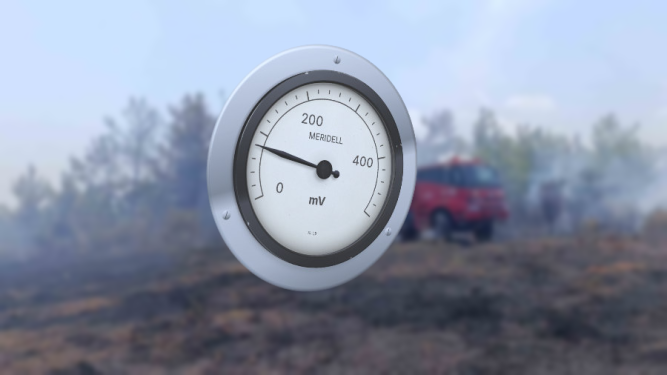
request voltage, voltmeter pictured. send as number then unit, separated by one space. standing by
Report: 80 mV
